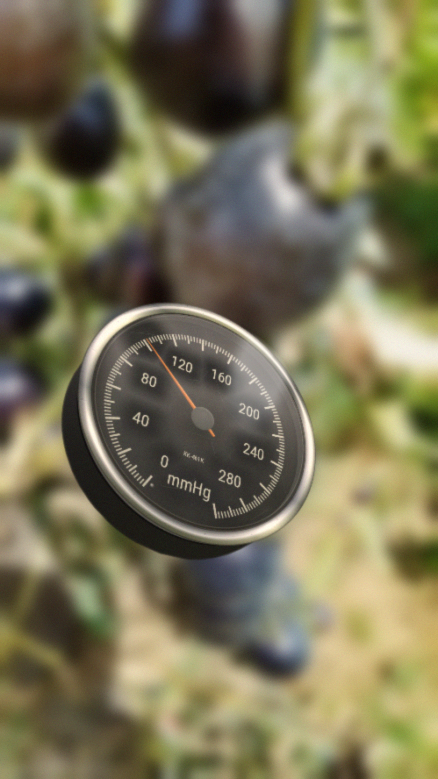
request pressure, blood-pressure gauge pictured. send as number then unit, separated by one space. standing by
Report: 100 mmHg
